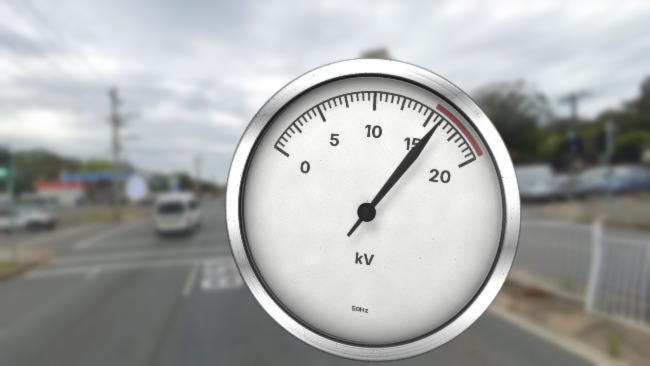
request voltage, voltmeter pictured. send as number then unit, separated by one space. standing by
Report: 16 kV
